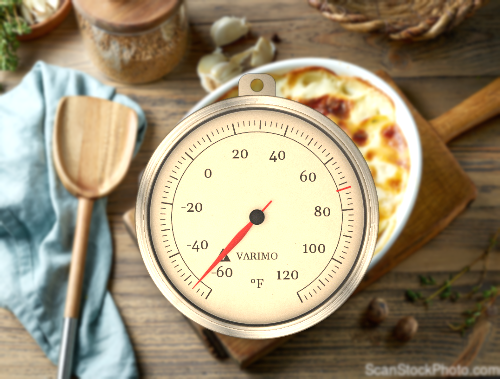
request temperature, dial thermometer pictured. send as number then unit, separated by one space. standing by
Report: -54 °F
